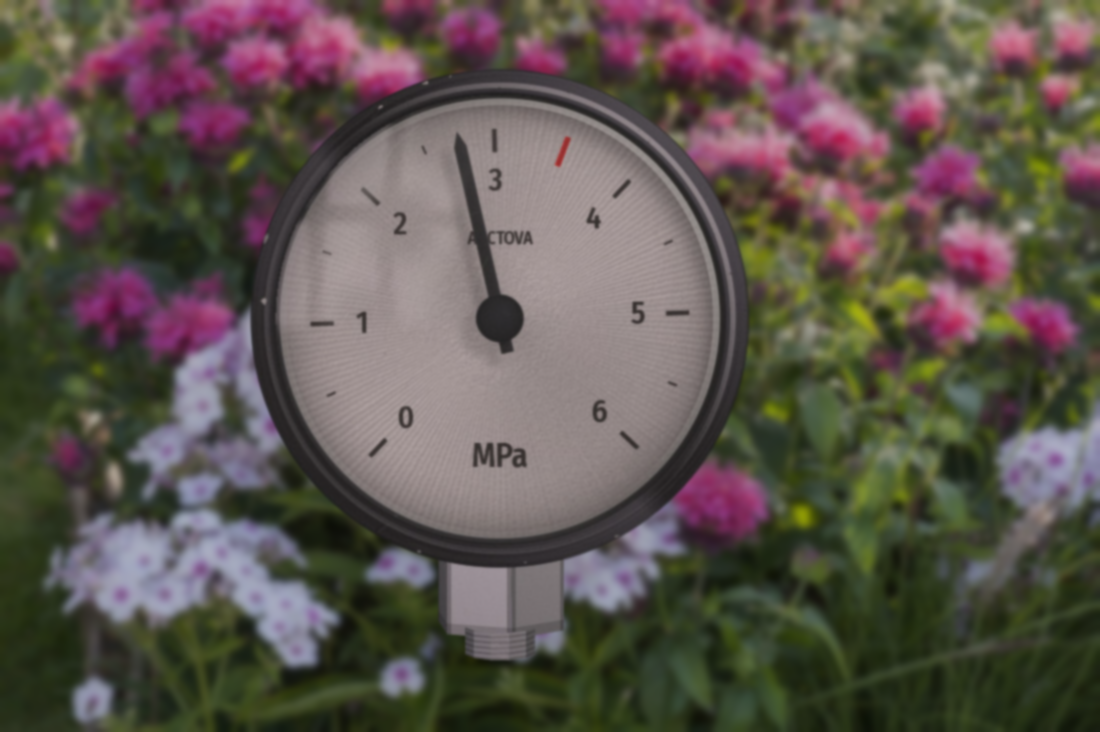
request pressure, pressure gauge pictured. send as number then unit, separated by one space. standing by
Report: 2.75 MPa
